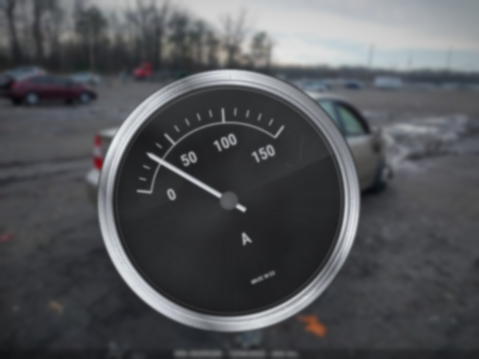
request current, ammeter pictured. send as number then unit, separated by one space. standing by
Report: 30 A
